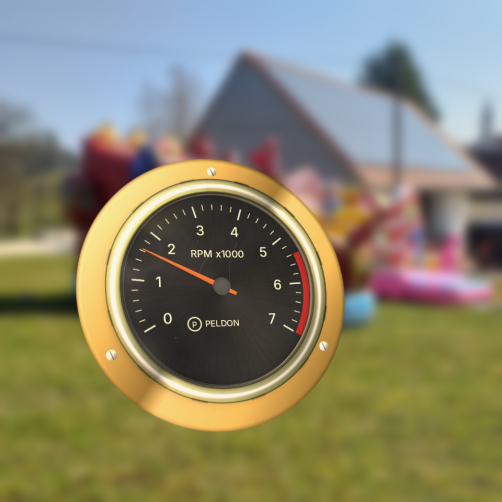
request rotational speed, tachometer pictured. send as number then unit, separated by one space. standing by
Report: 1600 rpm
